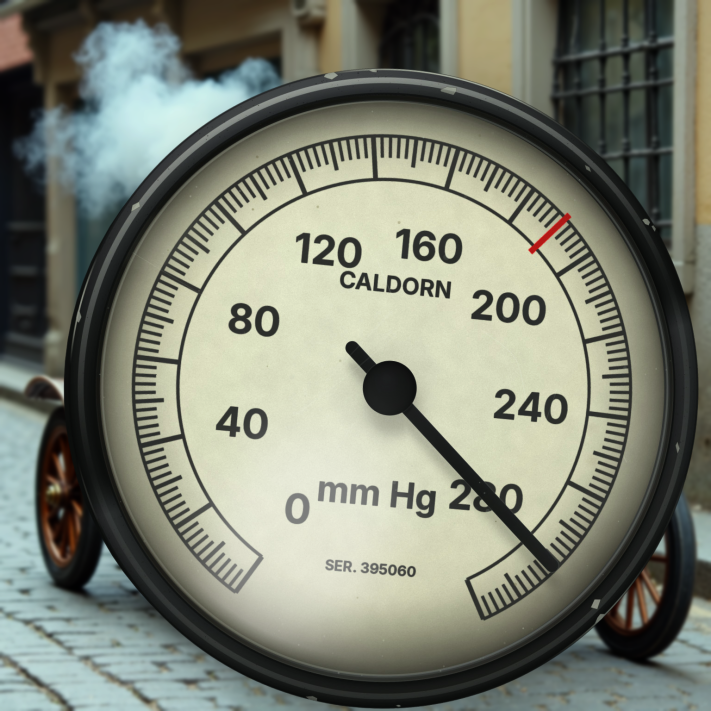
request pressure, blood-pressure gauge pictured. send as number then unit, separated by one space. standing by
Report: 280 mmHg
